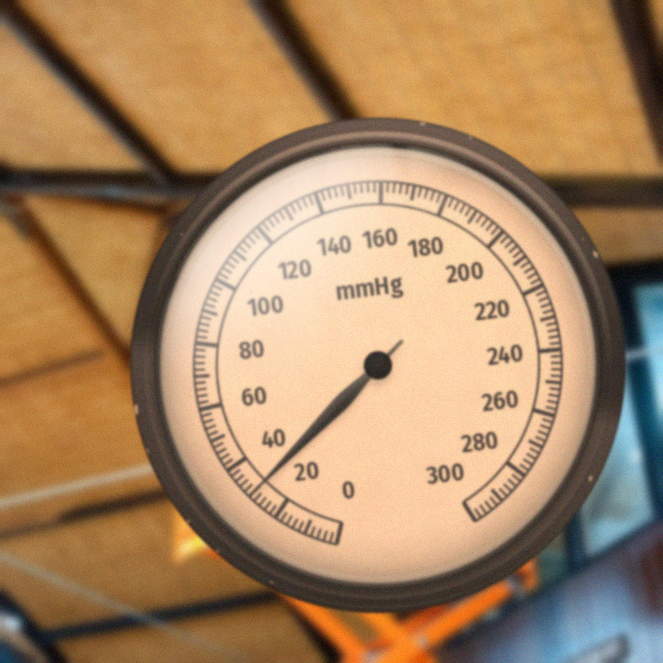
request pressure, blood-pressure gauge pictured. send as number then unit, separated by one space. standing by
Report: 30 mmHg
